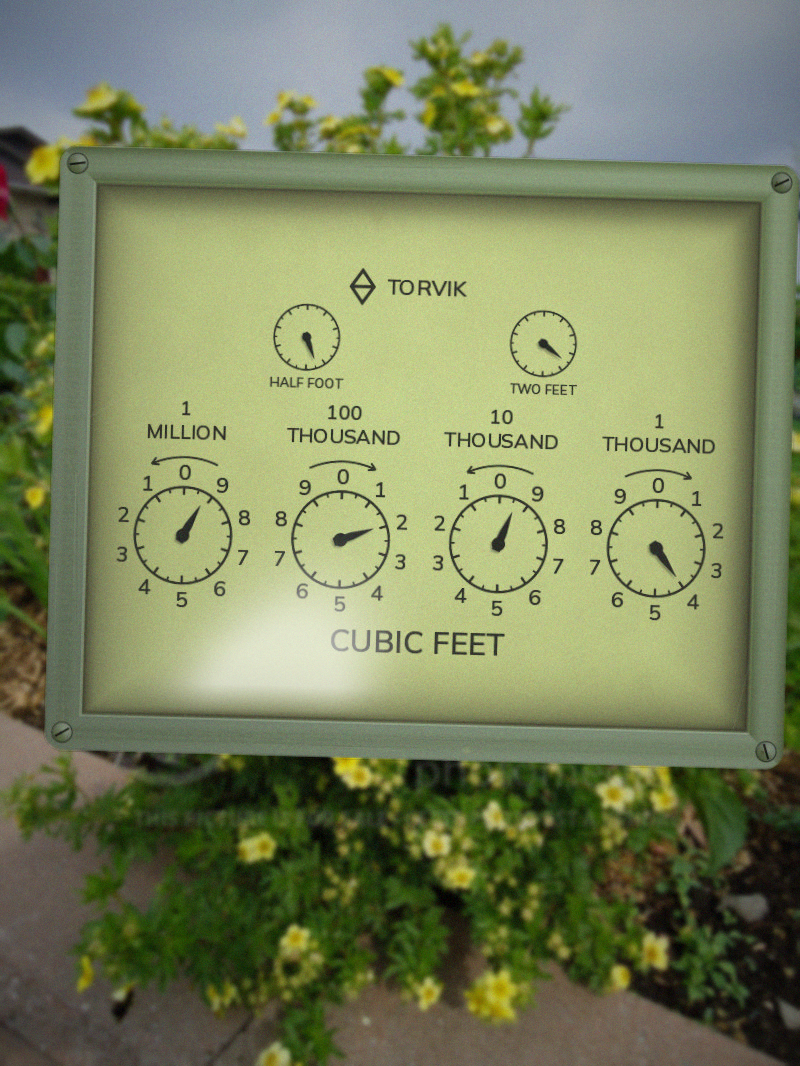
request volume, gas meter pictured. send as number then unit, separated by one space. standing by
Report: 919400 ft³
